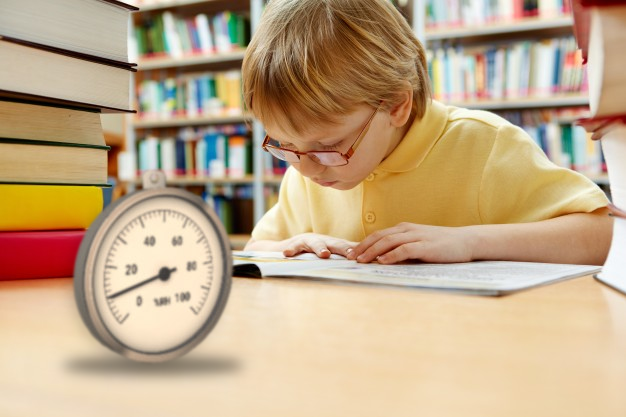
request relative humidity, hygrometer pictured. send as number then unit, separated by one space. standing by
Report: 10 %
